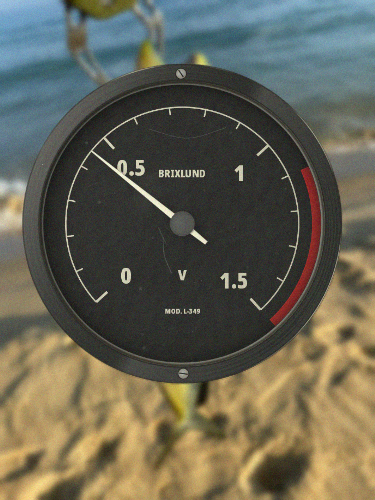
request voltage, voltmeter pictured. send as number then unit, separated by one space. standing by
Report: 0.45 V
